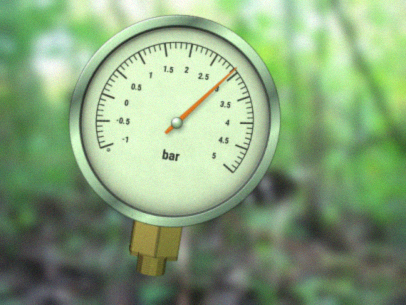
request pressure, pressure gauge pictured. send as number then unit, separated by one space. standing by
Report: 2.9 bar
